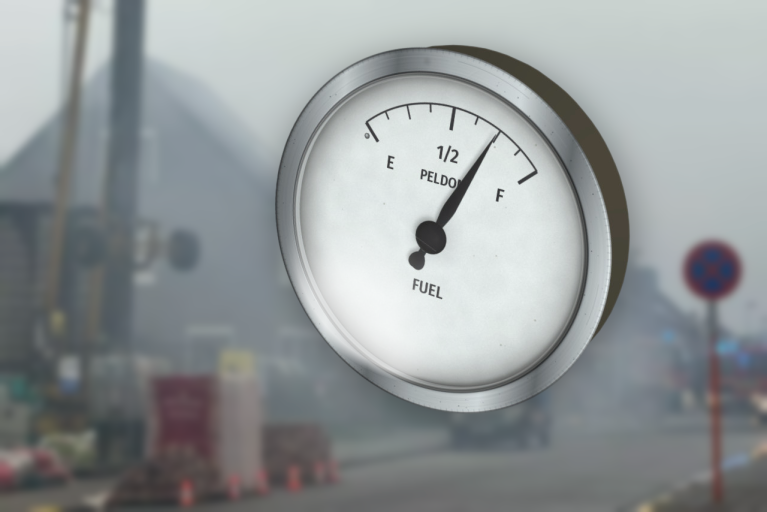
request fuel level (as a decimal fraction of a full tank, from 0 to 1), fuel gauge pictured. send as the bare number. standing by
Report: 0.75
